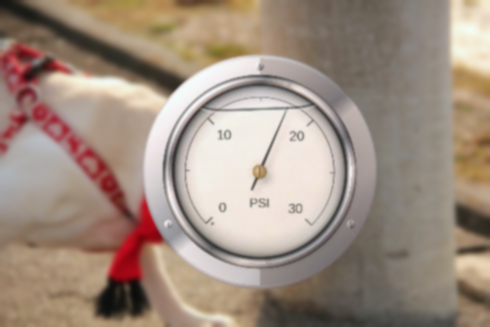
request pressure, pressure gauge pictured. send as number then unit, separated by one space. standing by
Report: 17.5 psi
